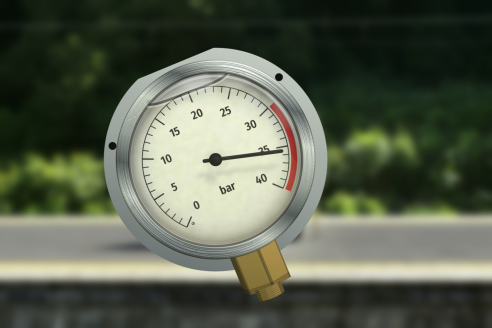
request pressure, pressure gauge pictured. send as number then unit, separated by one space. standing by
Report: 35.5 bar
